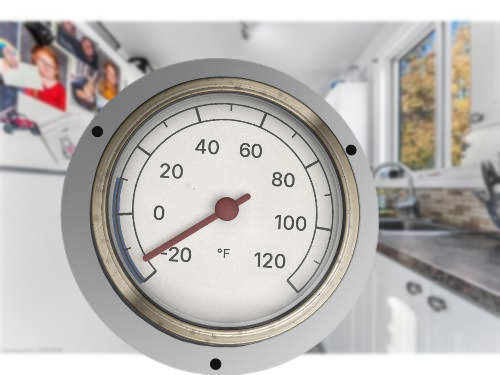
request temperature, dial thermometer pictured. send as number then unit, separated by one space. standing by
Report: -15 °F
